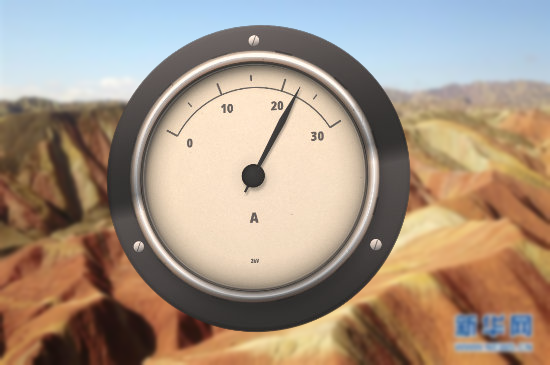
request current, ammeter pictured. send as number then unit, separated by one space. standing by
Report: 22.5 A
